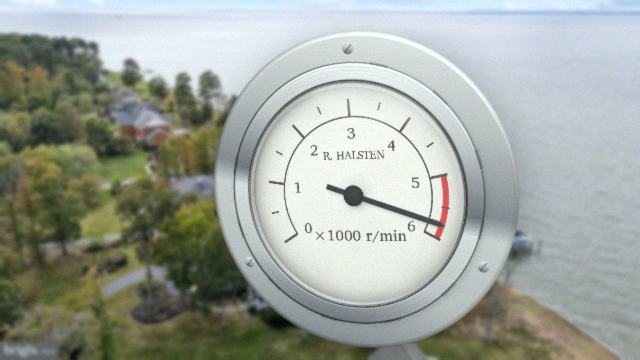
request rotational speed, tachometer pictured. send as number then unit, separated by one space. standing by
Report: 5750 rpm
